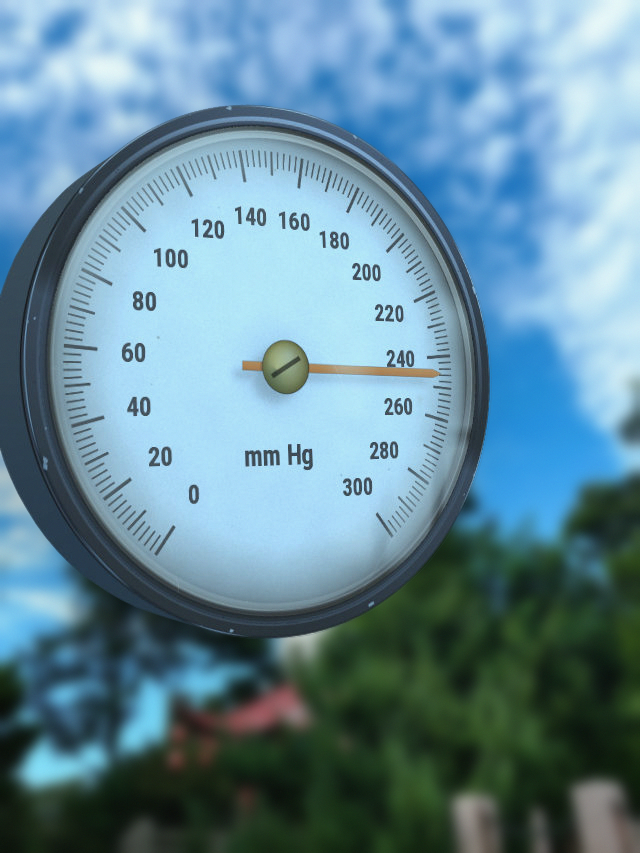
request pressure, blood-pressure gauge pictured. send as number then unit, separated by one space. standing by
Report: 246 mmHg
